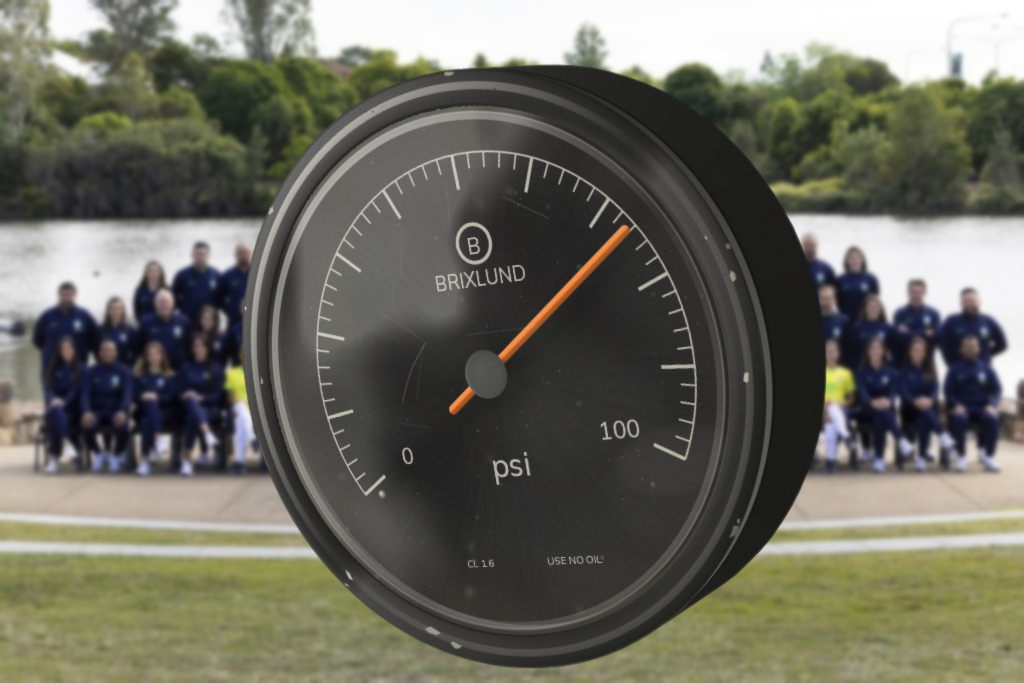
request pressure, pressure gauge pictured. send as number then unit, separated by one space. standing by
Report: 74 psi
